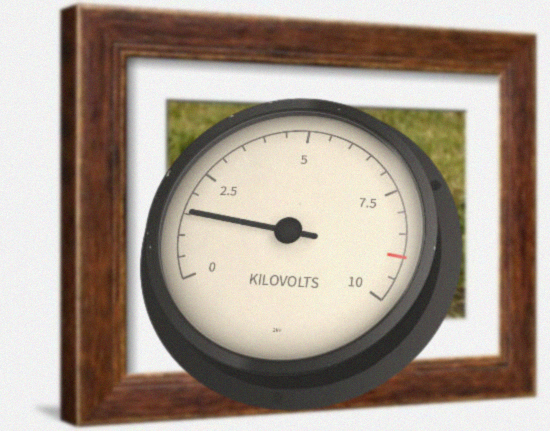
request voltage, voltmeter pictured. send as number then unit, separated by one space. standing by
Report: 1.5 kV
